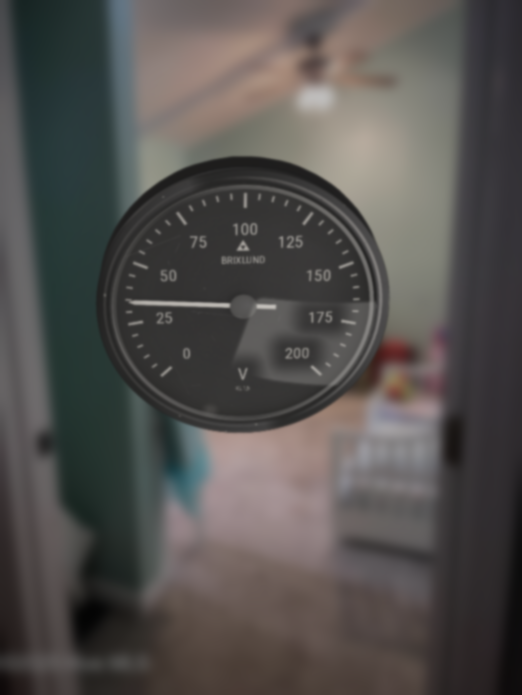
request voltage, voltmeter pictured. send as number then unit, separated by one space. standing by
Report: 35 V
